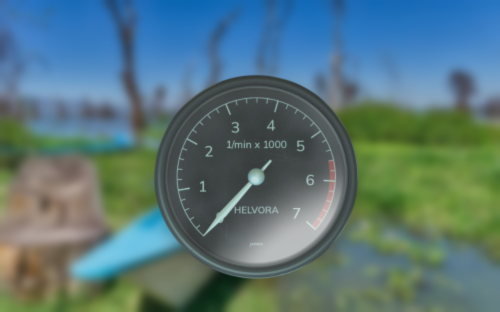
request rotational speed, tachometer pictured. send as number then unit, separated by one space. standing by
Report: 0 rpm
